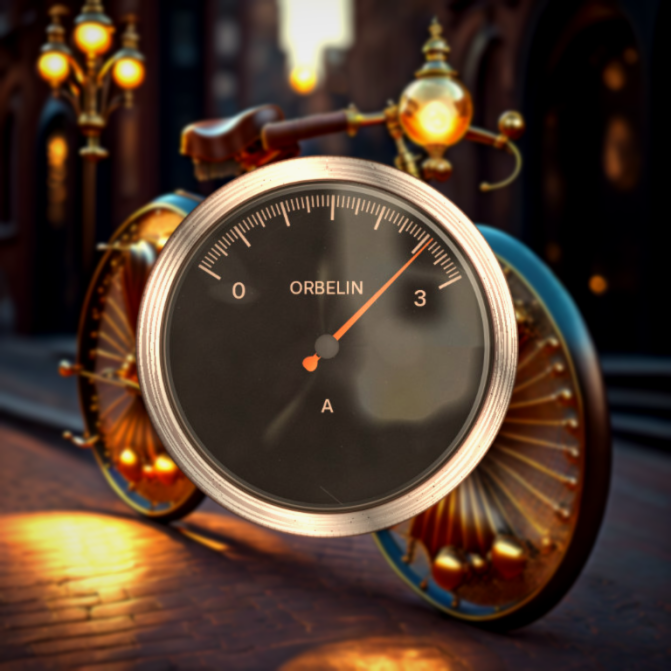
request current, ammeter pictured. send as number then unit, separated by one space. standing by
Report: 2.55 A
